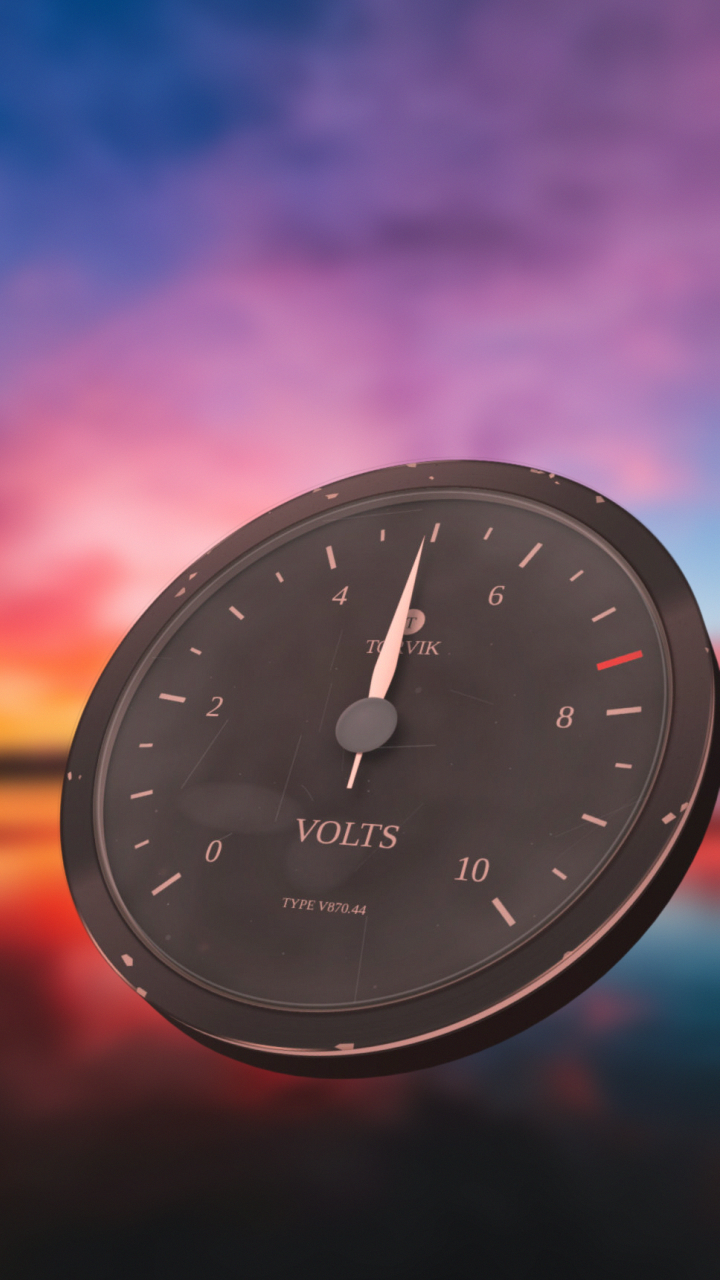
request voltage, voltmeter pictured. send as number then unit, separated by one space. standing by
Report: 5 V
